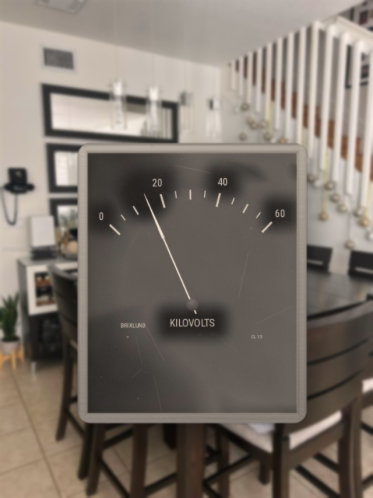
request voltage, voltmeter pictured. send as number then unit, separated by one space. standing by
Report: 15 kV
